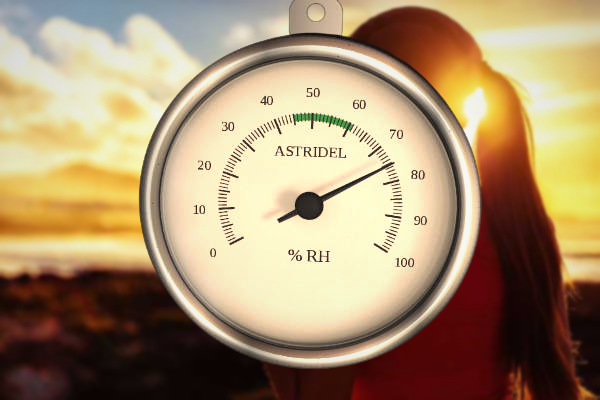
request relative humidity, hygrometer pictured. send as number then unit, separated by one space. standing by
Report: 75 %
